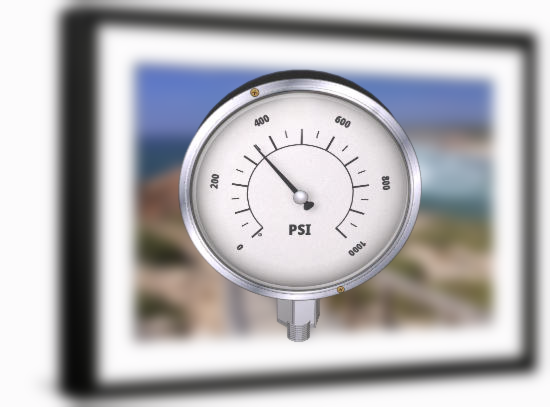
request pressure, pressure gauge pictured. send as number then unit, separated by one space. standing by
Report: 350 psi
